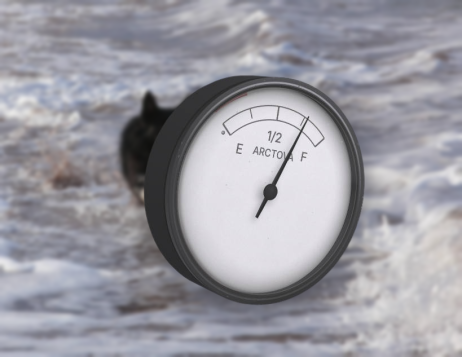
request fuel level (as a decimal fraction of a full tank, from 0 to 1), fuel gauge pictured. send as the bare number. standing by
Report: 0.75
